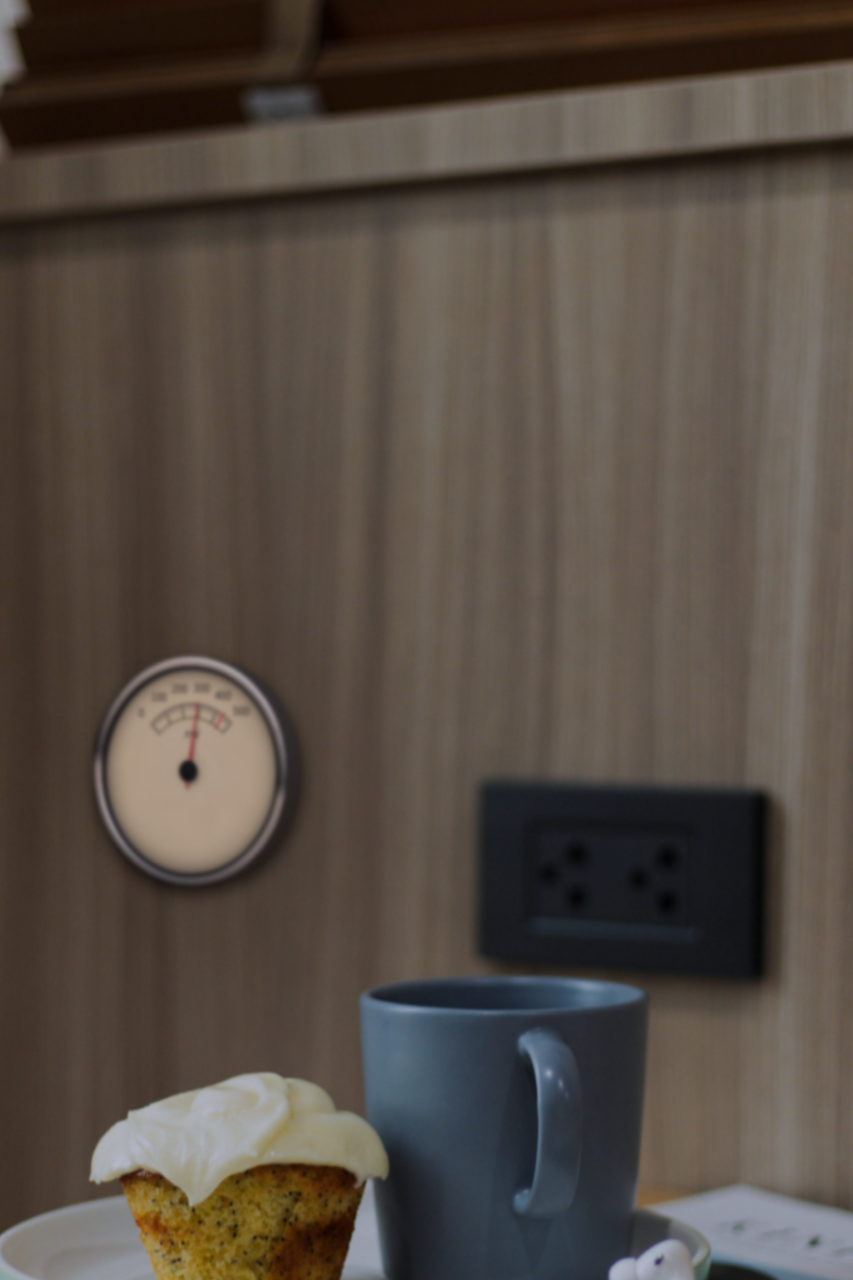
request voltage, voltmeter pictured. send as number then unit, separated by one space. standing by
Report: 300 mV
